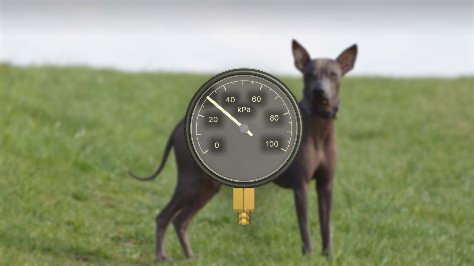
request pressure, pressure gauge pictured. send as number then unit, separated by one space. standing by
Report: 30 kPa
